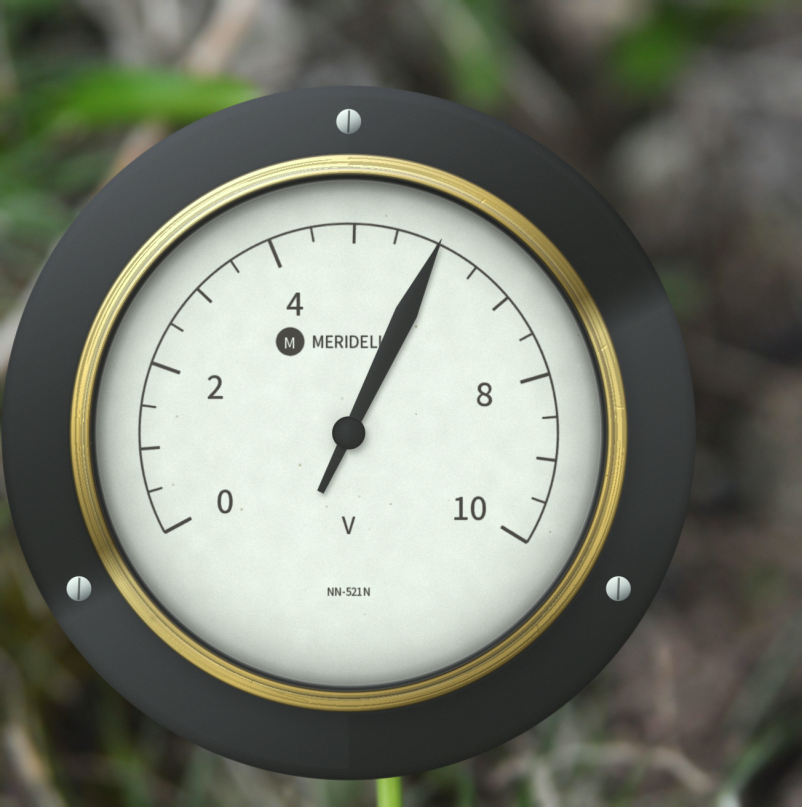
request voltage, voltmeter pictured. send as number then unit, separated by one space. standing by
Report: 6 V
